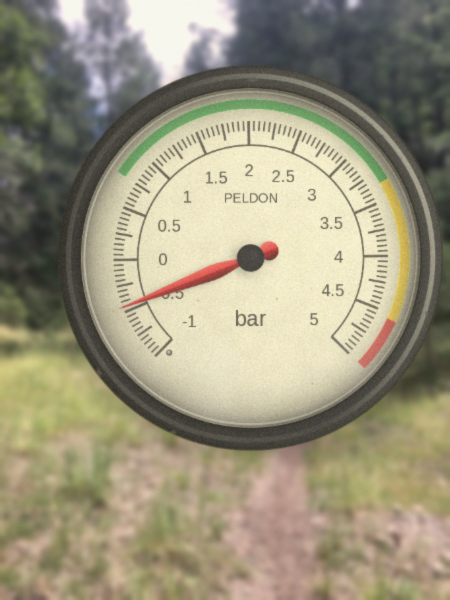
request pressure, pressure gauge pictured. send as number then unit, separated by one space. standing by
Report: -0.45 bar
